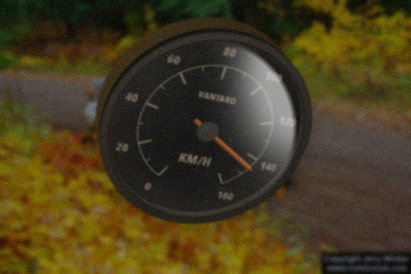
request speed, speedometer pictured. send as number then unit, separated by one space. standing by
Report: 145 km/h
